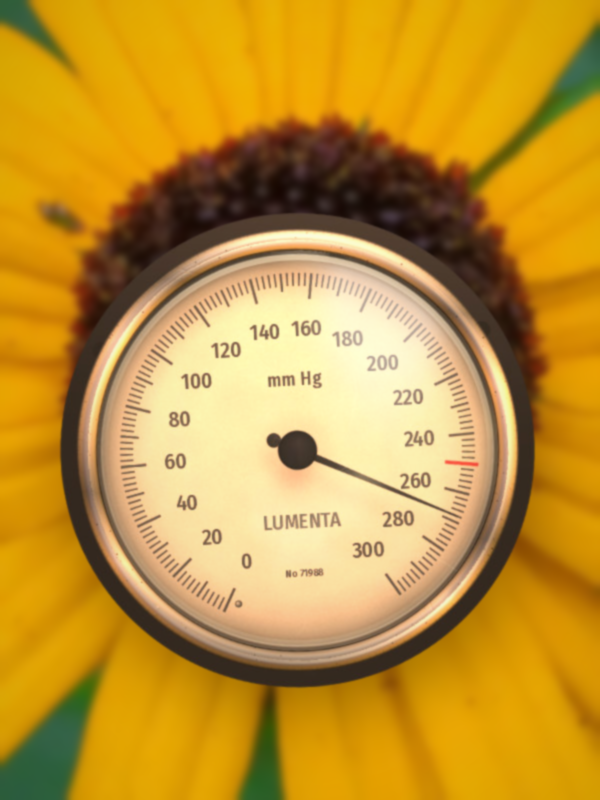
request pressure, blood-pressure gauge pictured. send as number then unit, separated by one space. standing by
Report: 268 mmHg
